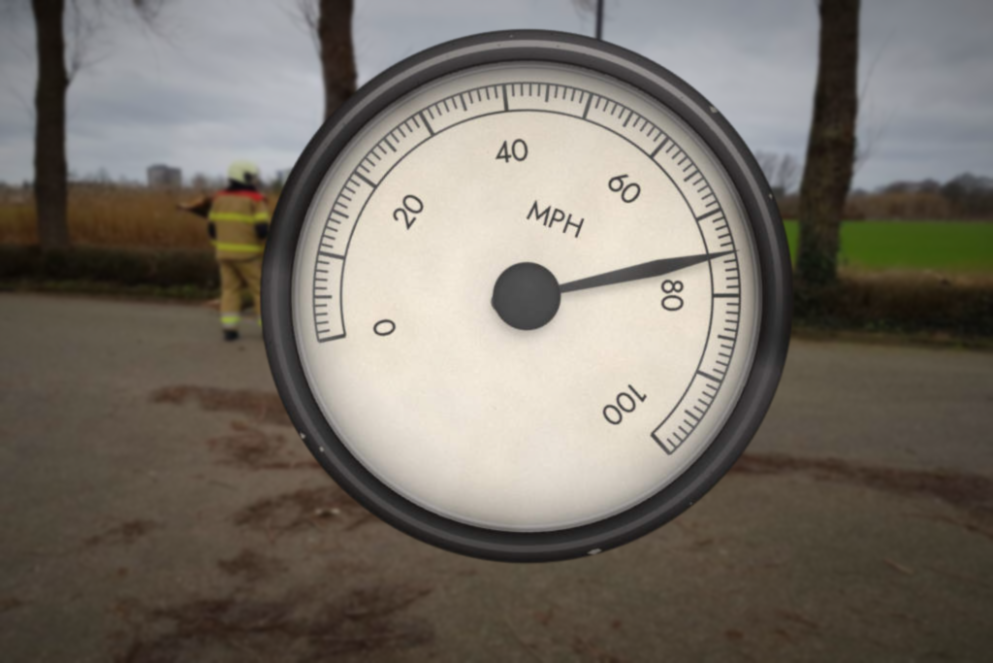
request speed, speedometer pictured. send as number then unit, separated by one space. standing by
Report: 75 mph
